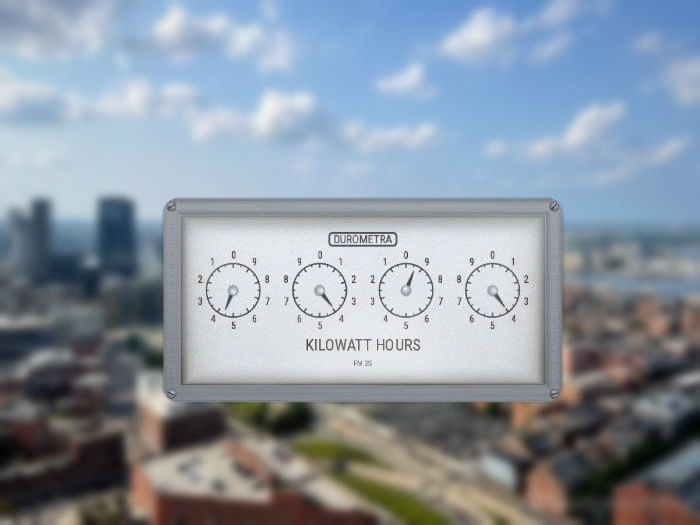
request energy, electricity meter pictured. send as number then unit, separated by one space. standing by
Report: 4394 kWh
